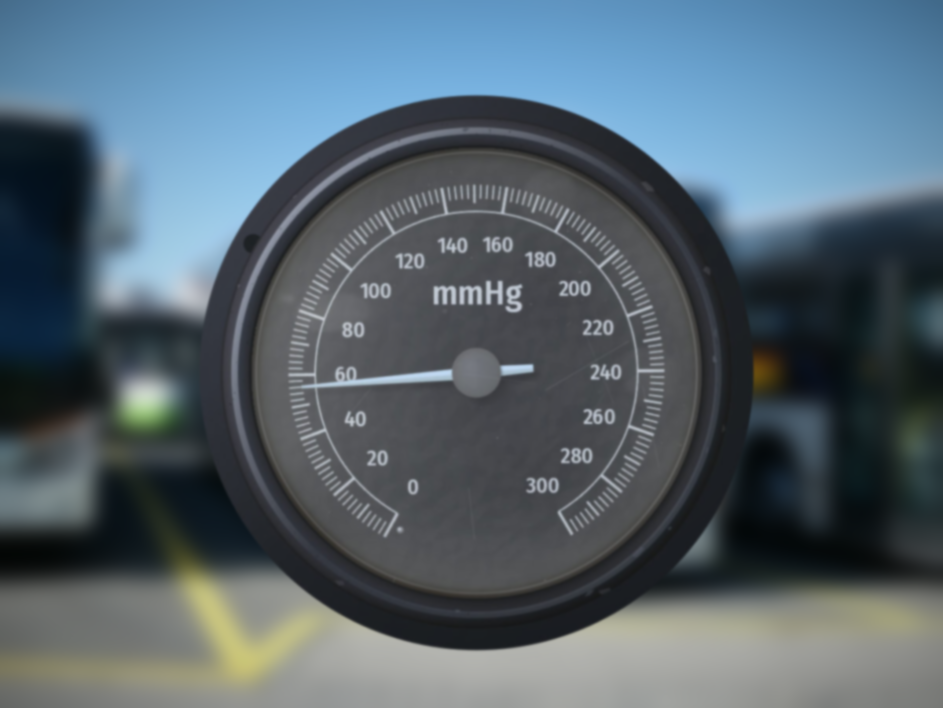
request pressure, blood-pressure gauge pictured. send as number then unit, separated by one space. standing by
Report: 56 mmHg
